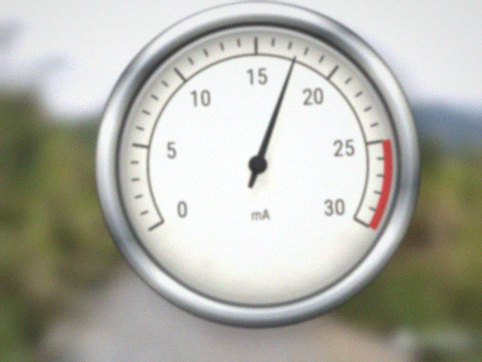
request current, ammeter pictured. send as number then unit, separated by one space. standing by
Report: 17.5 mA
